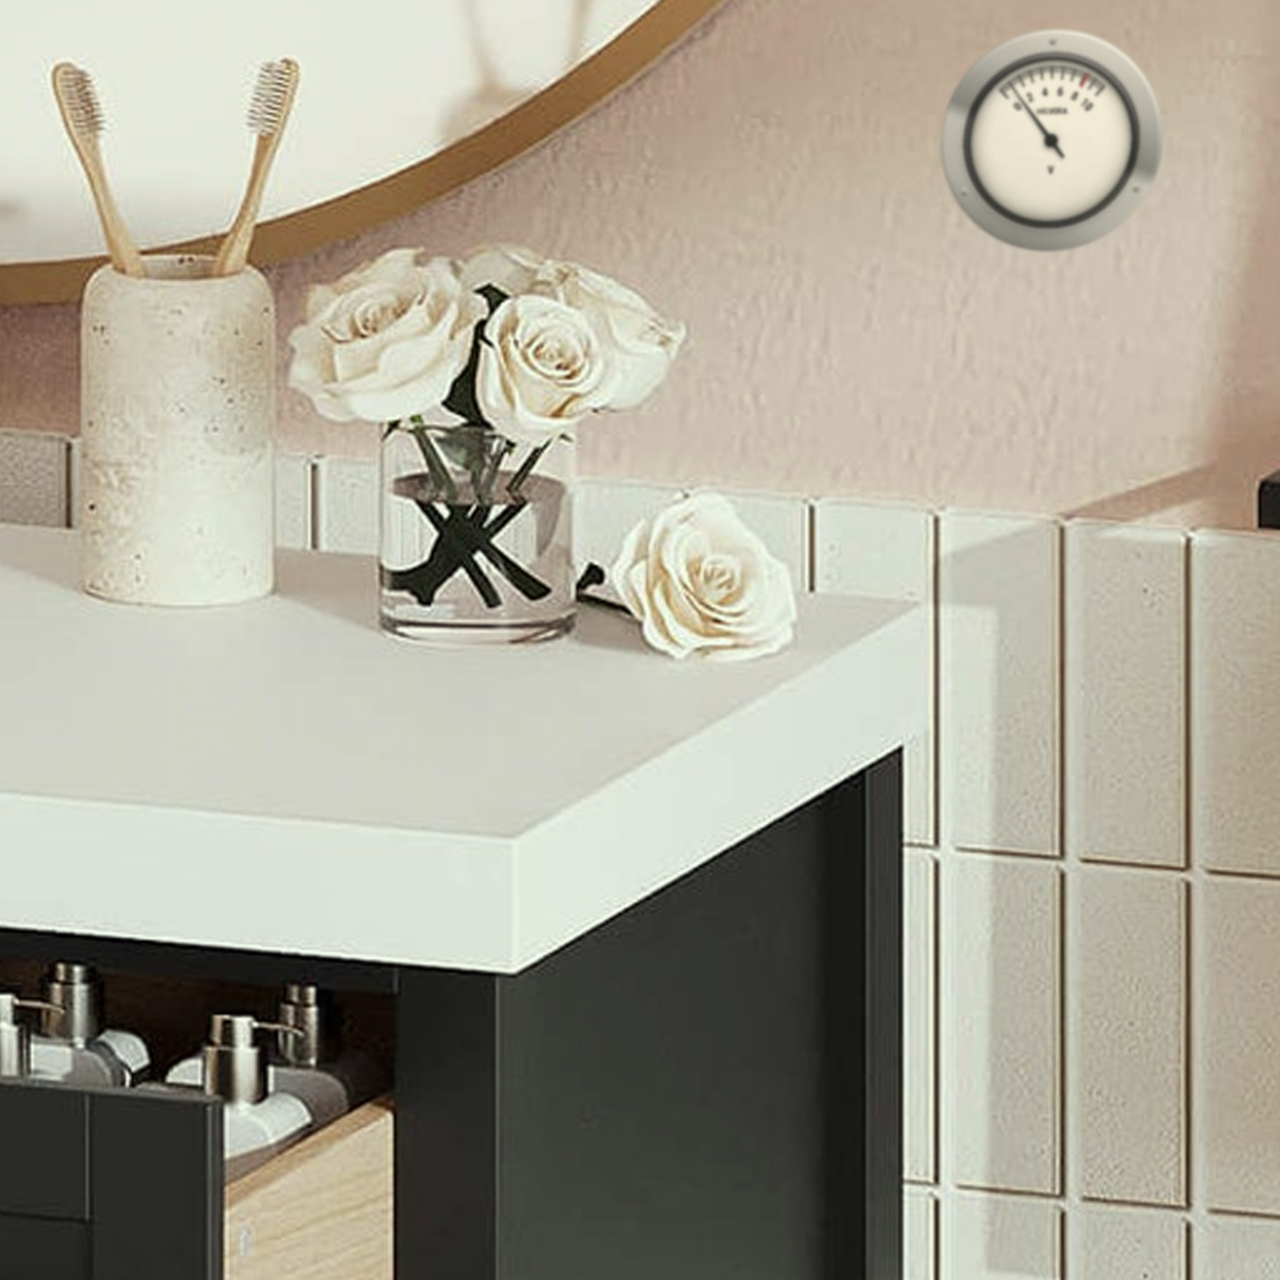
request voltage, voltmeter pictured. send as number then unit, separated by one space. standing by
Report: 1 V
